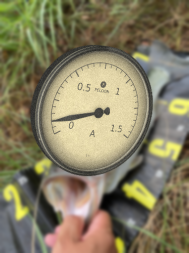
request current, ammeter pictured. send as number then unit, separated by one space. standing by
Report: 0.1 A
